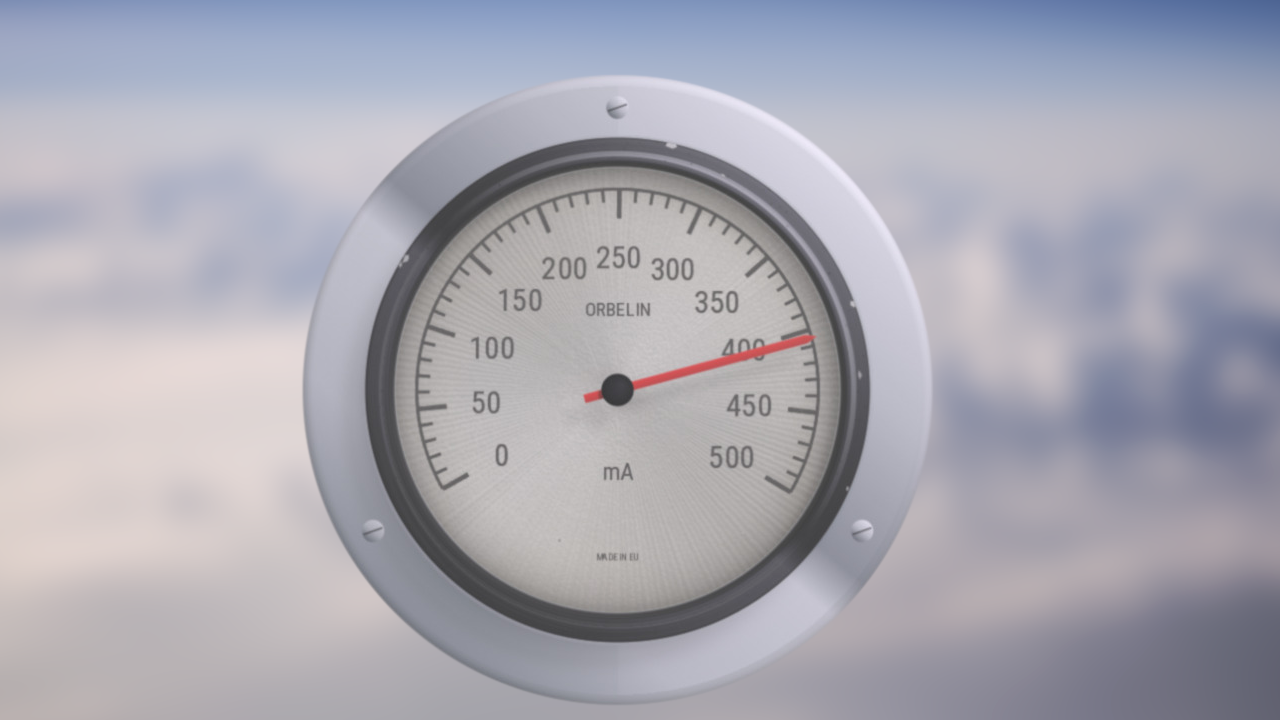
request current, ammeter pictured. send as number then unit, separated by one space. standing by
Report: 405 mA
